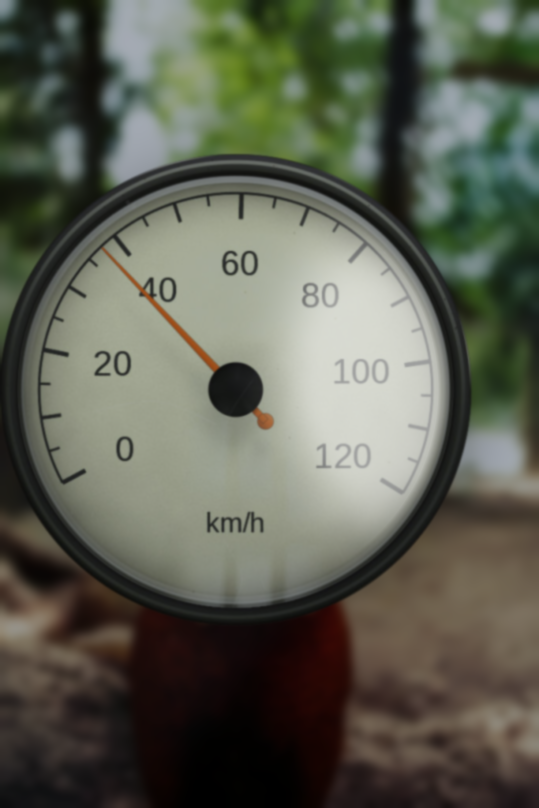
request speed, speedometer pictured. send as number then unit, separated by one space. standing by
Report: 37.5 km/h
